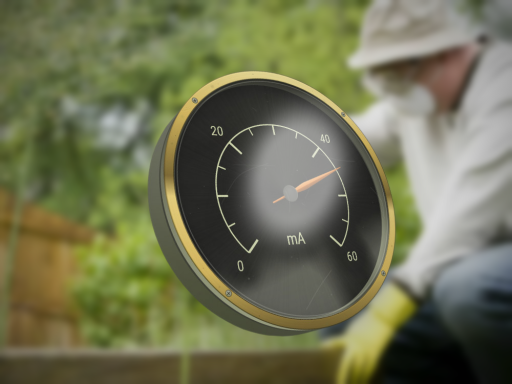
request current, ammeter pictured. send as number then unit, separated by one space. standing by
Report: 45 mA
